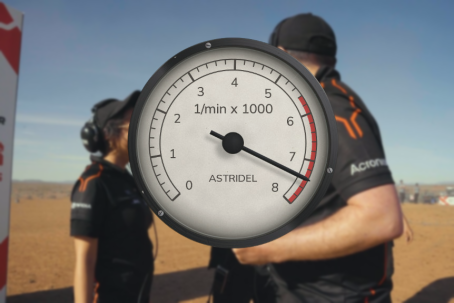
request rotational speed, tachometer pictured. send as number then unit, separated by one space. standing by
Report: 7400 rpm
